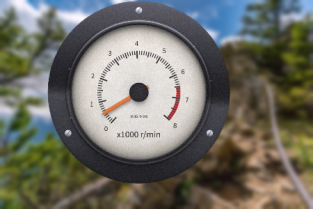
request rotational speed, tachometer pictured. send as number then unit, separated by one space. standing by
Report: 500 rpm
